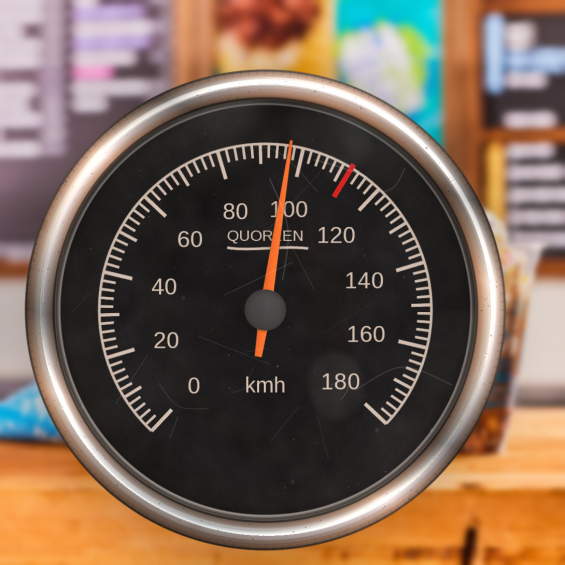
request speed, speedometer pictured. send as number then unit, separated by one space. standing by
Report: 97 km/h
